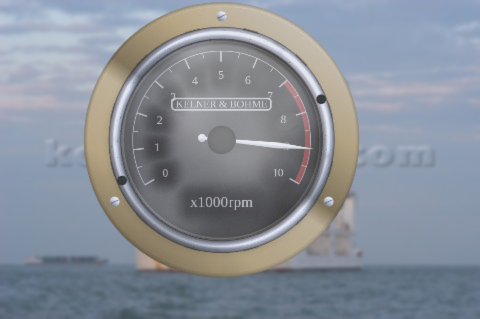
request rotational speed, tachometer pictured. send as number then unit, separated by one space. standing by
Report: 9000 rpm
